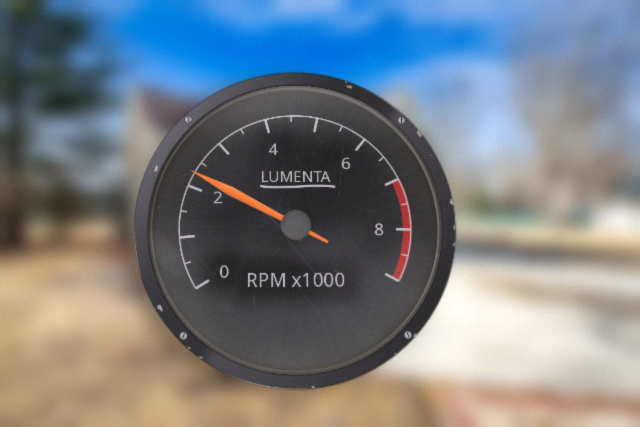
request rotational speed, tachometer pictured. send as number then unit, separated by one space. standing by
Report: 2250 rpm
